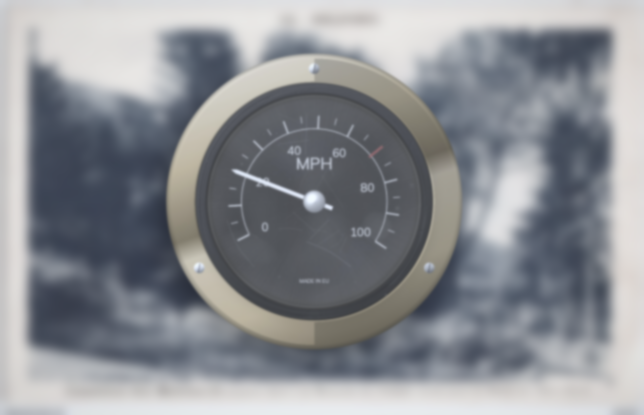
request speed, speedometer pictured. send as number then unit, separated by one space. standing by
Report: 20 mph
